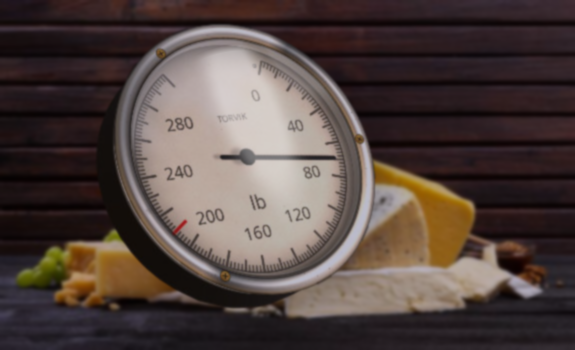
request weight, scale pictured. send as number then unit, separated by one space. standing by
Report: 70 lb
